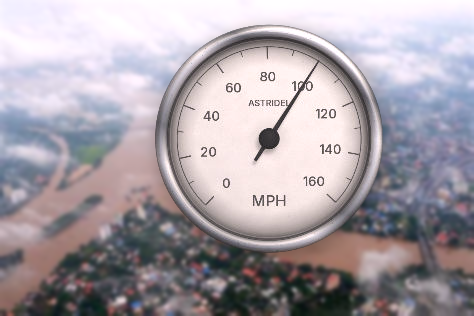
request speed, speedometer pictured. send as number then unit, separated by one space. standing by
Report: 100 mph
